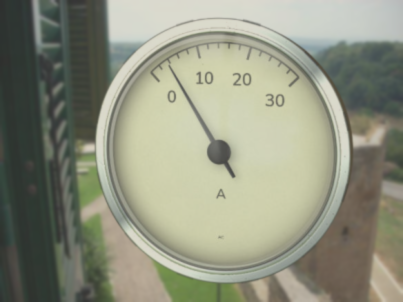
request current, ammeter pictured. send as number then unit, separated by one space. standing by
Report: 4 A
